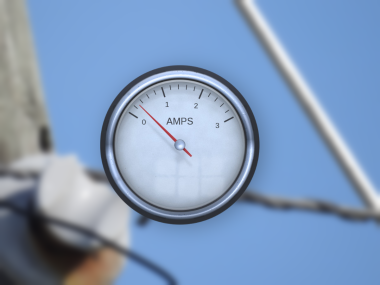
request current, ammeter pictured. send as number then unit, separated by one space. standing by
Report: 0.3 A
